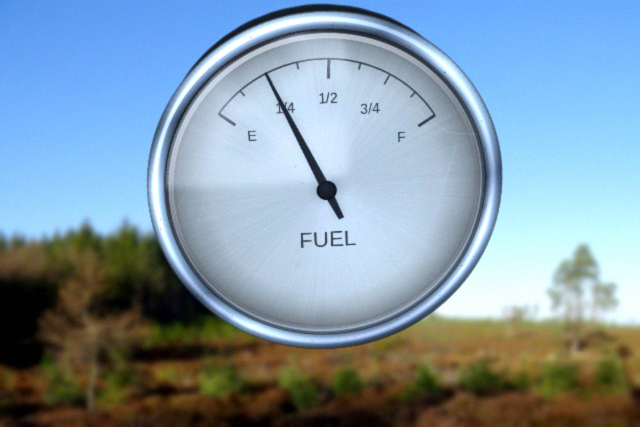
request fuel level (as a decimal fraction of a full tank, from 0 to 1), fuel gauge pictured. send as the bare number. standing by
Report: 0.25
